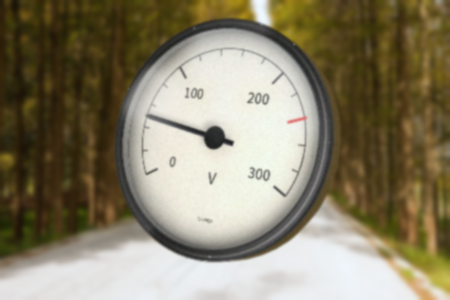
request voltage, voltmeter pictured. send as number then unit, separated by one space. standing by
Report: 50 V
